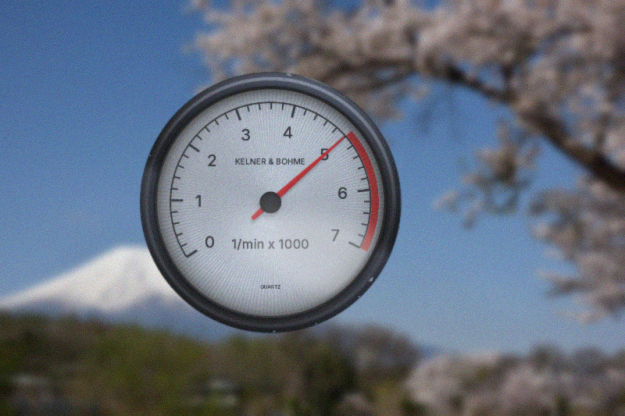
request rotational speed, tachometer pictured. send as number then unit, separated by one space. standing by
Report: 5000 rpm
